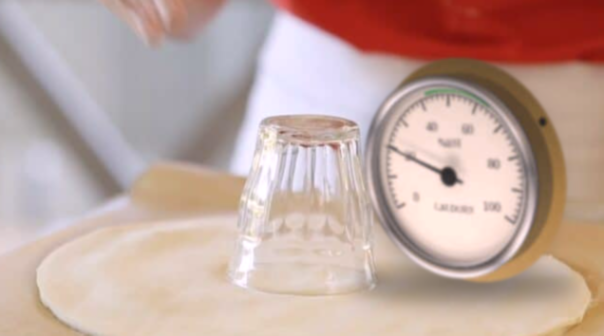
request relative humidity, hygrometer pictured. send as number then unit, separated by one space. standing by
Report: 20 %
